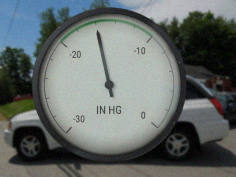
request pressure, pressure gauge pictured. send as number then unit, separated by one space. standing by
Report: -16 inHg
